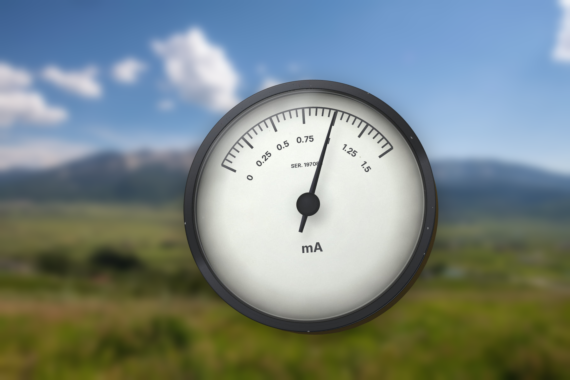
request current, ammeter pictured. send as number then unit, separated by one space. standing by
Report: 1 mA
